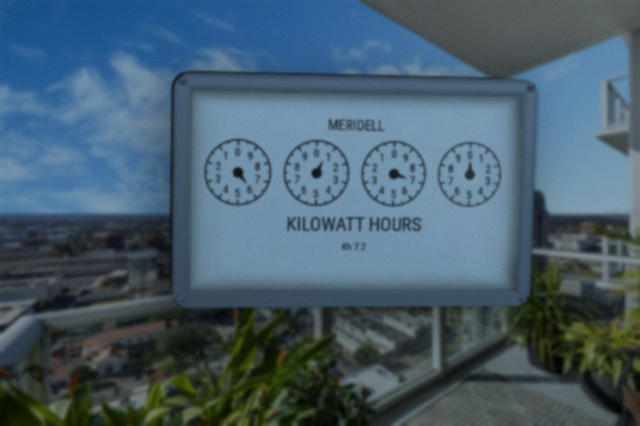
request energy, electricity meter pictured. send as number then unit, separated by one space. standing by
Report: 6070 kWh
